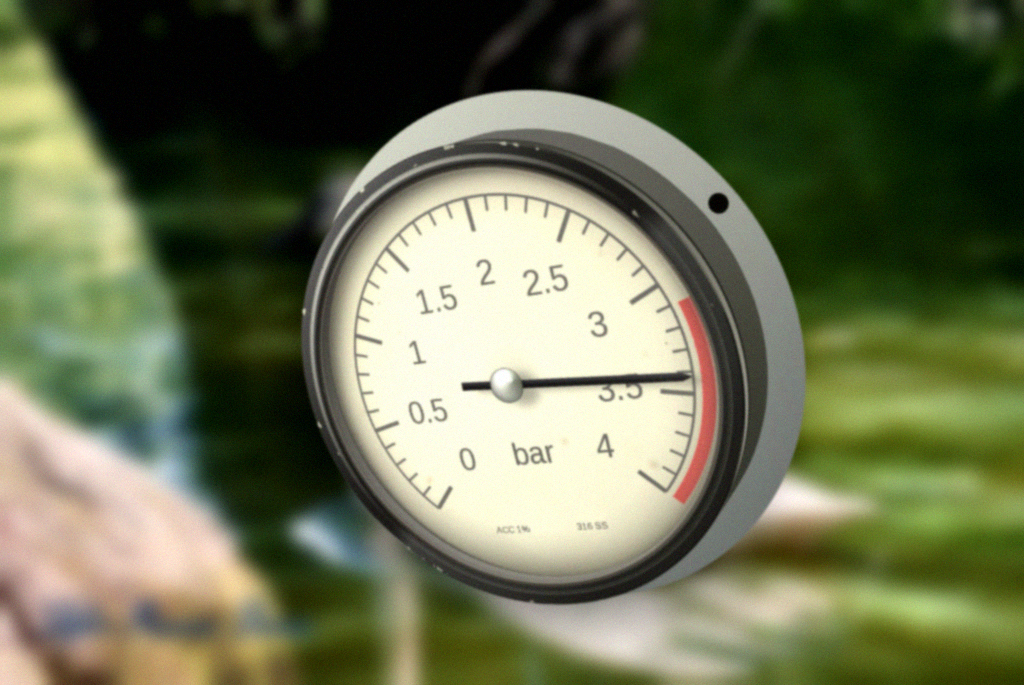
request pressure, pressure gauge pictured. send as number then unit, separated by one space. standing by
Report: 3.4 bar
